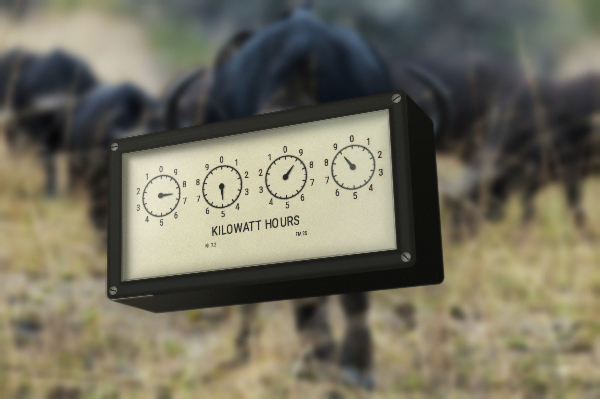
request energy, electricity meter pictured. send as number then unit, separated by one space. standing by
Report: 7489 kWh
